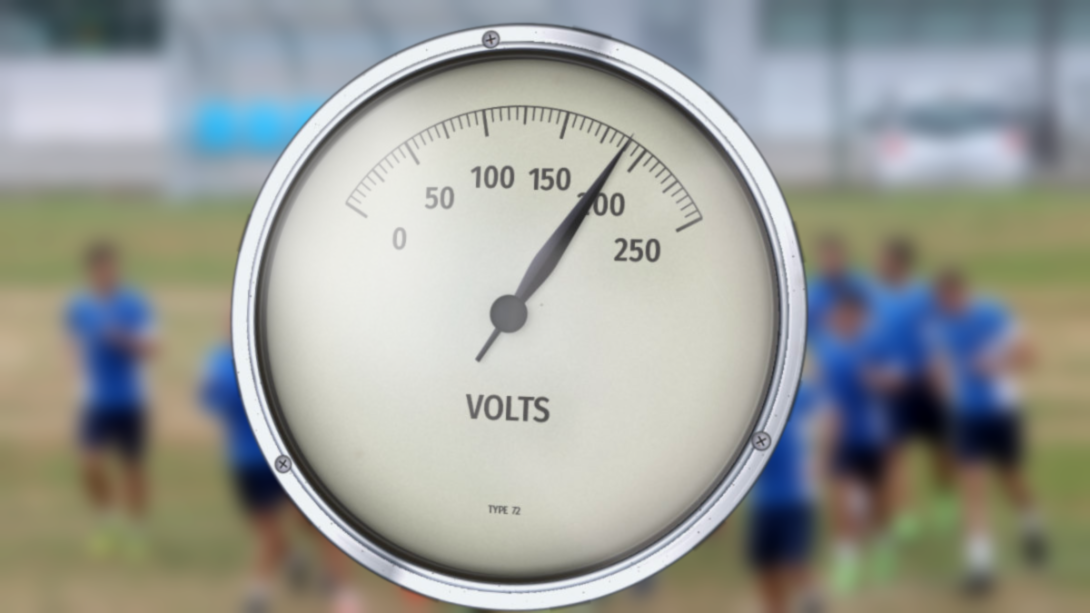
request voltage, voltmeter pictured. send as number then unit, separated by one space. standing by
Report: 190 V
